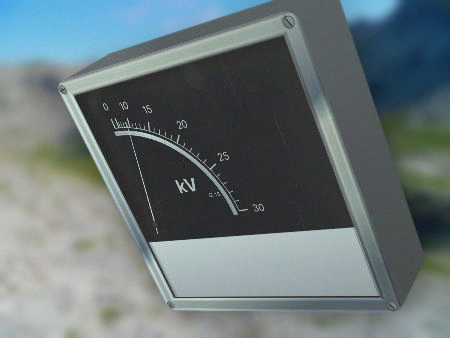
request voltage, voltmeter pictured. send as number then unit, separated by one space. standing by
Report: 10 kV
